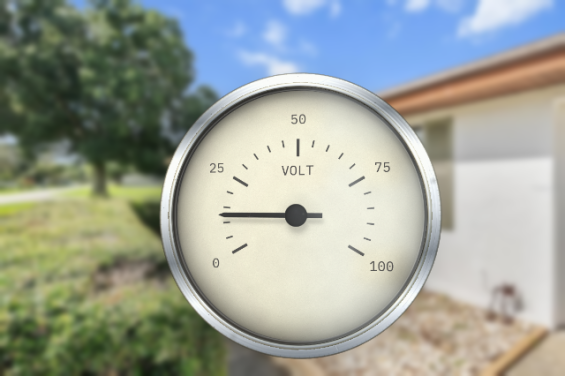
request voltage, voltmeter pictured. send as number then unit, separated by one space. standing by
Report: 12.5 V
